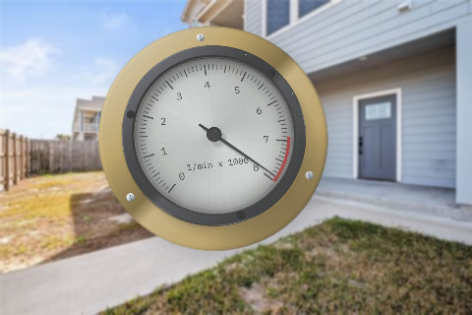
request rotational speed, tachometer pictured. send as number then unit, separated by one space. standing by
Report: 7900 rpm
